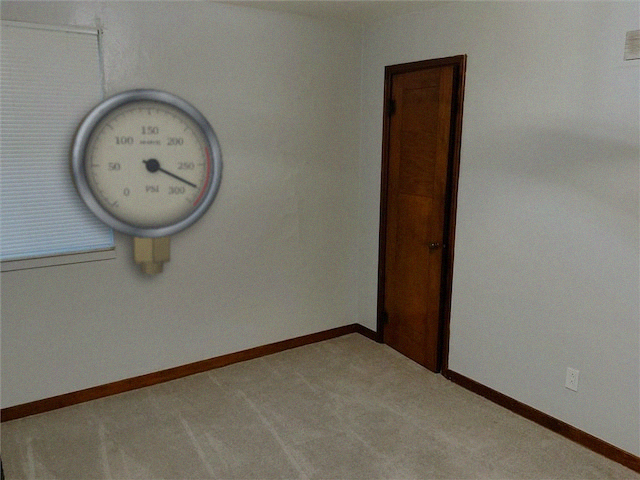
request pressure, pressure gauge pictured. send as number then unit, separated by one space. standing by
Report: 280 psi
